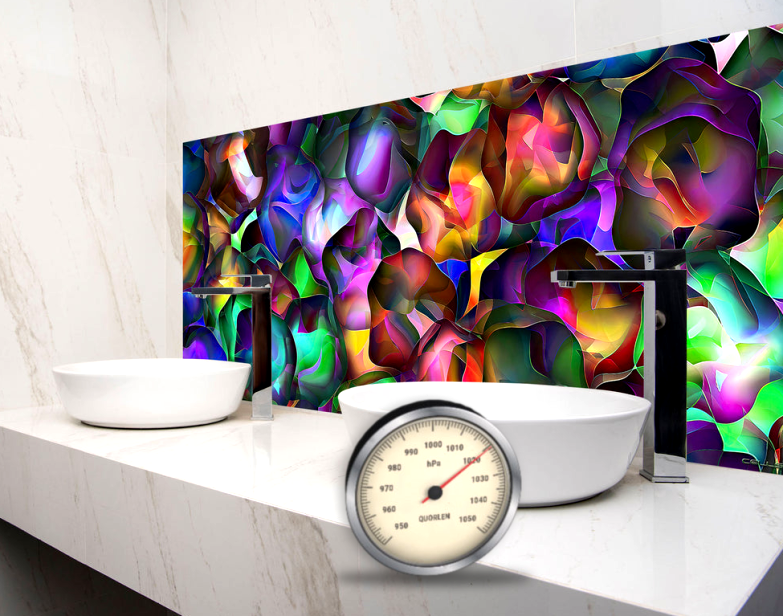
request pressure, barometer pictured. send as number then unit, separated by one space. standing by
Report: 1020 hPa
